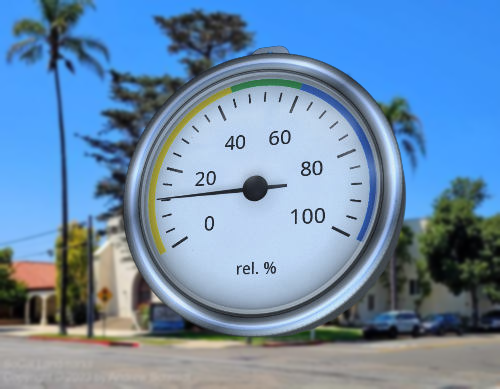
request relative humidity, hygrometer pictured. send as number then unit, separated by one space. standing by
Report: 12 %
